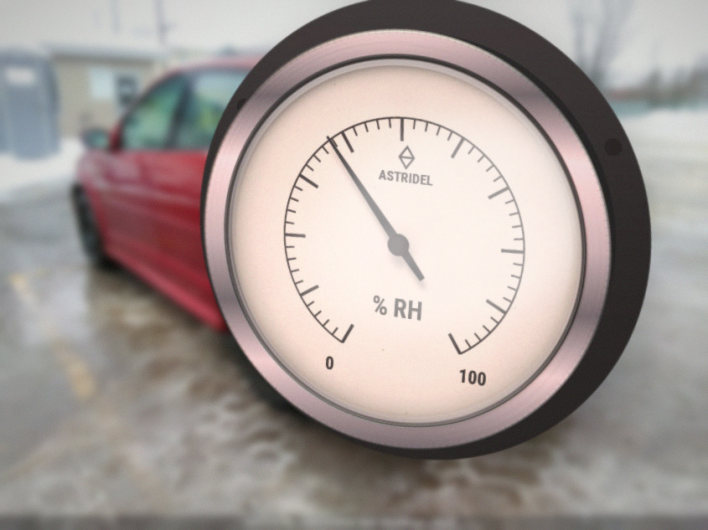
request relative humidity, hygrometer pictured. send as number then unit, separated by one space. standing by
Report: 38 %
